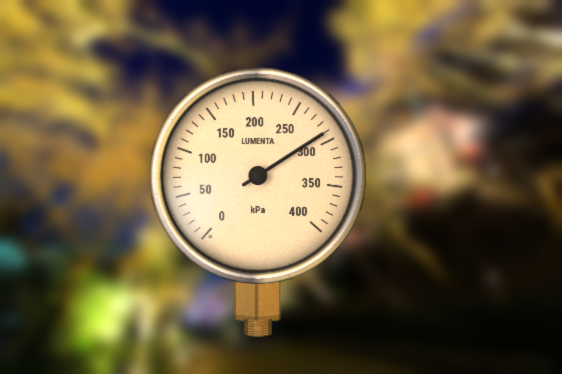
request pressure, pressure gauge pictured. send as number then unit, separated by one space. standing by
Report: 290 kPa
